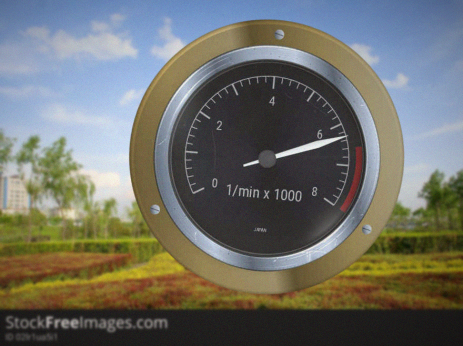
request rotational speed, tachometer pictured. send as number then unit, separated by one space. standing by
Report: 6300 rpm
